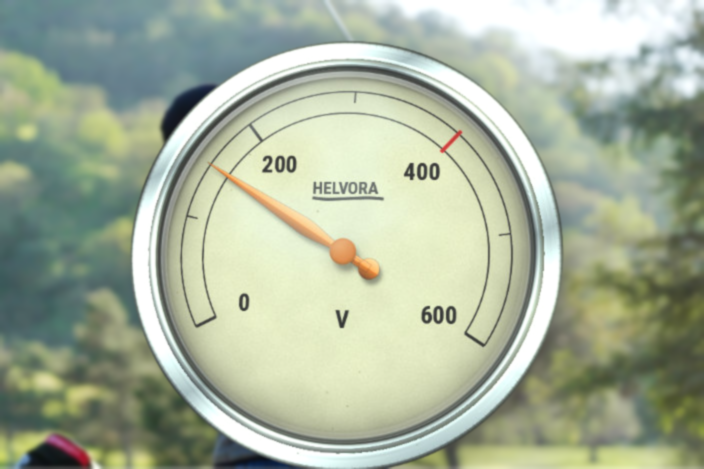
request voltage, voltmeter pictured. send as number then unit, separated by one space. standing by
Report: 150 V
